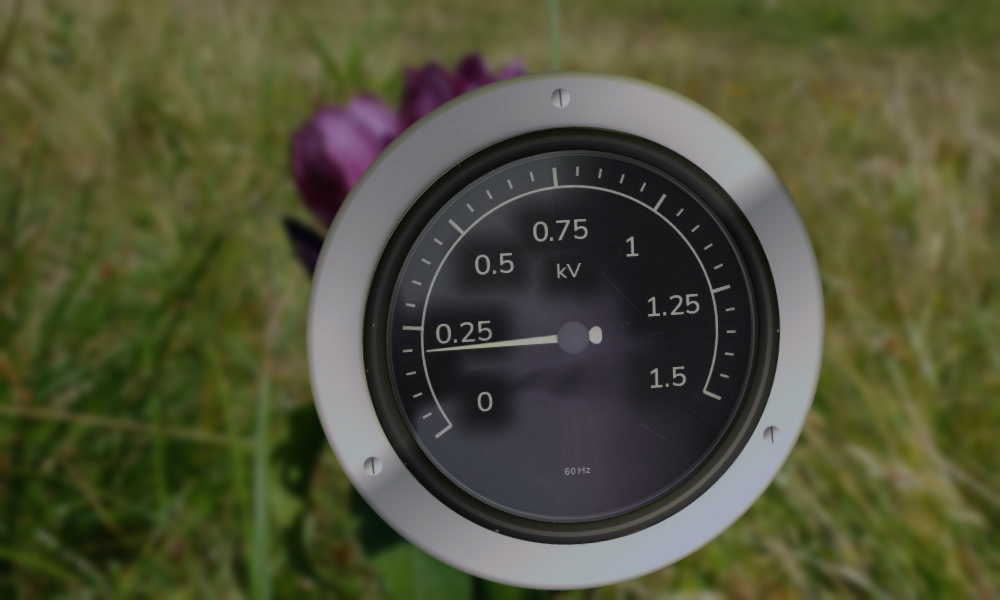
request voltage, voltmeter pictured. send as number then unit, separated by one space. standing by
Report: 0.2 kV
